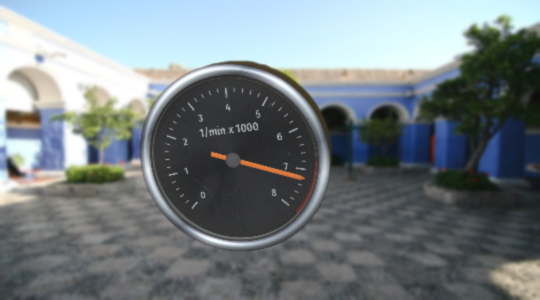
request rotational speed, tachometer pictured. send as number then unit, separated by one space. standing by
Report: 7200 rpm
